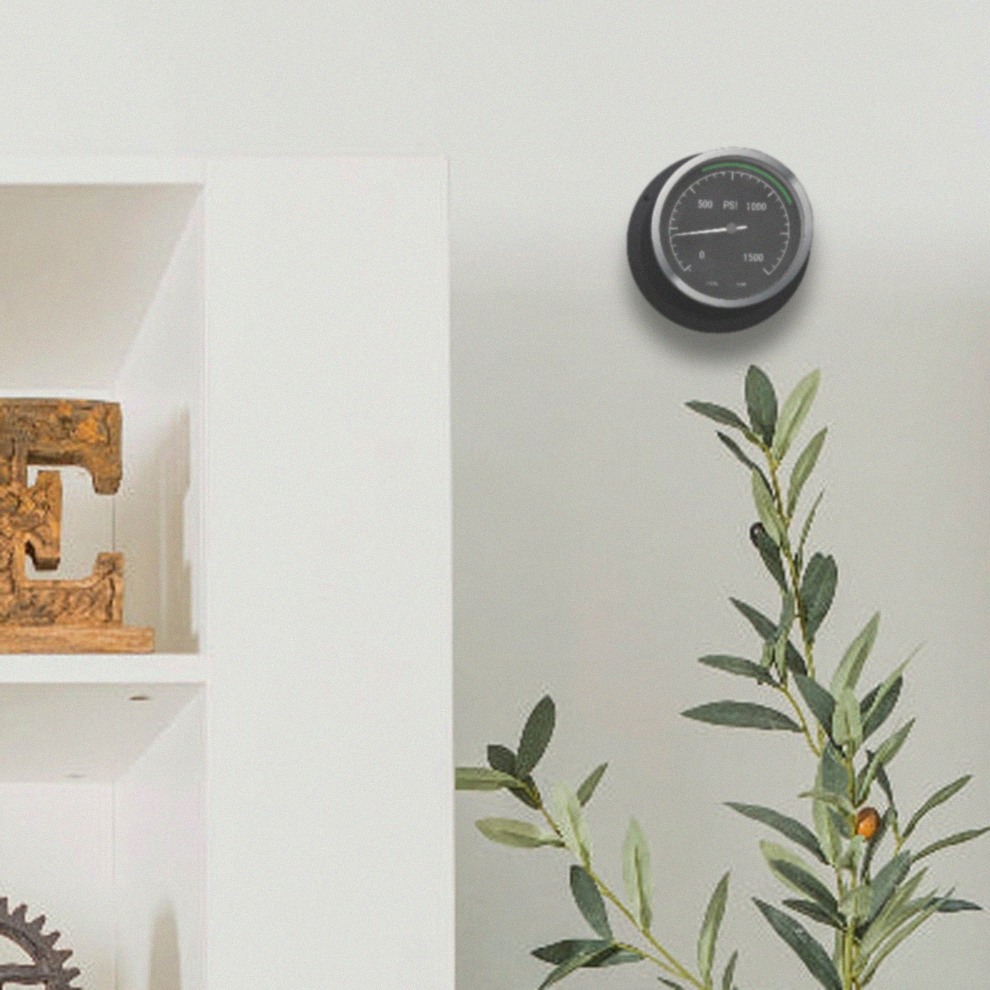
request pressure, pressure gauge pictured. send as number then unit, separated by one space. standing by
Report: 200 psi
